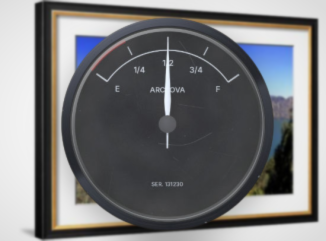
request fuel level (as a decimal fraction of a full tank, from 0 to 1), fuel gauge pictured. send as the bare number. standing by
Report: 0.5
